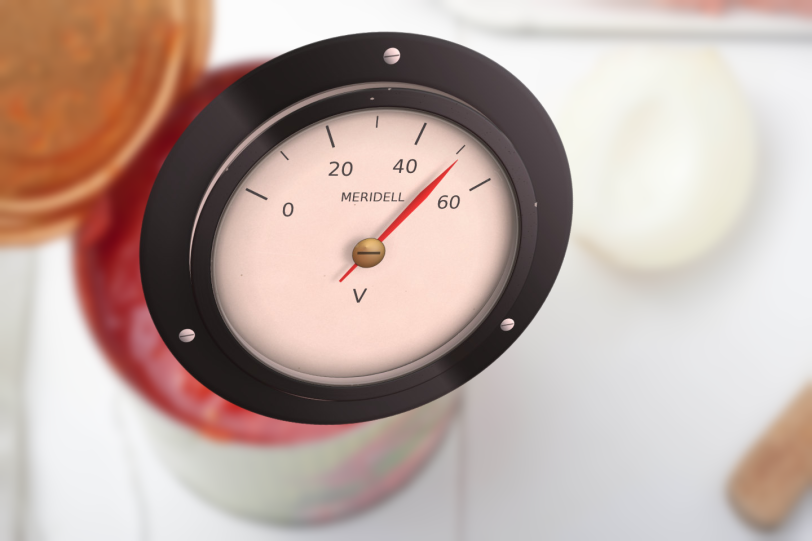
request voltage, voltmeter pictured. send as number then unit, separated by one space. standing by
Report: 50 V
